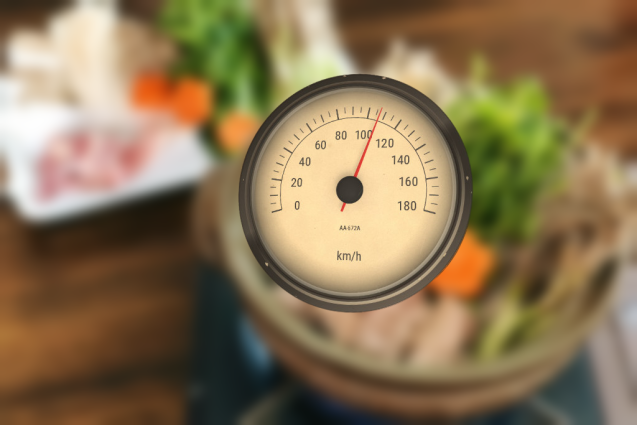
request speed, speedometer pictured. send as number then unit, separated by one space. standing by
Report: 107.5 km/h
